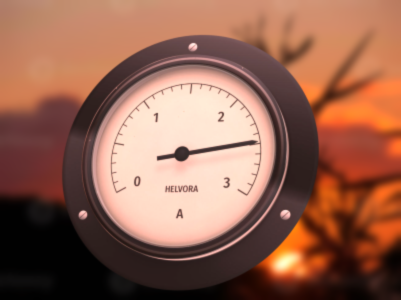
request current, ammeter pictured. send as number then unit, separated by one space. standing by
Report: 2.5 A
